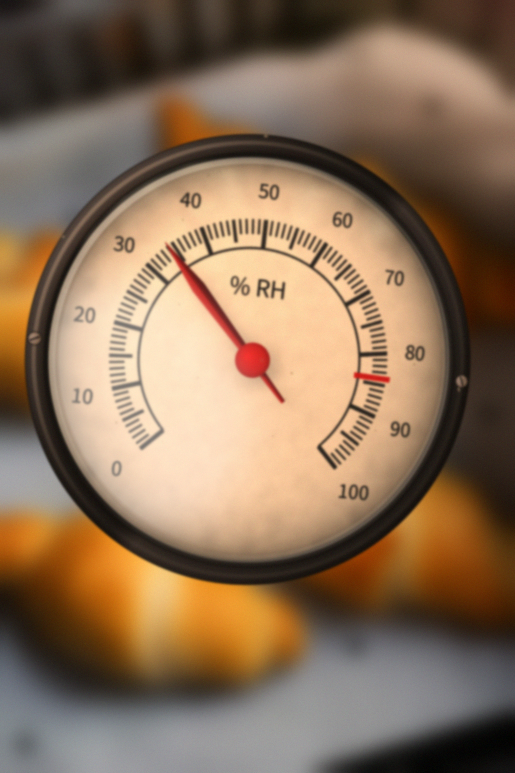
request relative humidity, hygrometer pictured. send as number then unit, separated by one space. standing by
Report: 34 %
